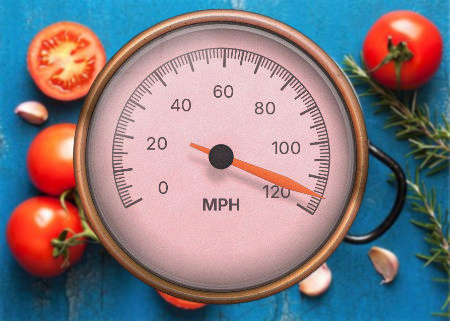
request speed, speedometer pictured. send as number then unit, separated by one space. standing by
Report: 115 mph
